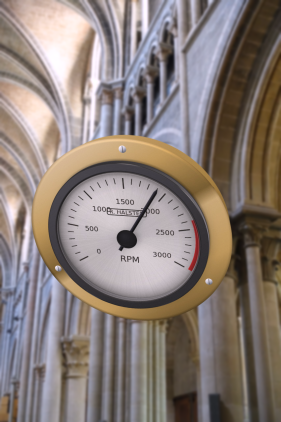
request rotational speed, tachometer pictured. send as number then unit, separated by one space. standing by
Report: 1900 rpm
